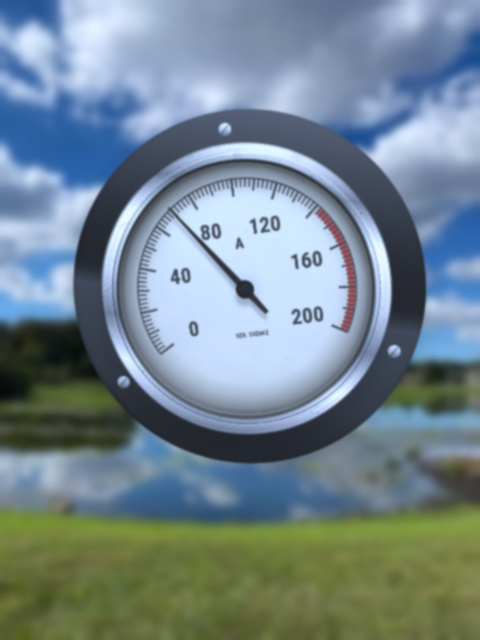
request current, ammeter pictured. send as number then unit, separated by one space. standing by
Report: 70 A
